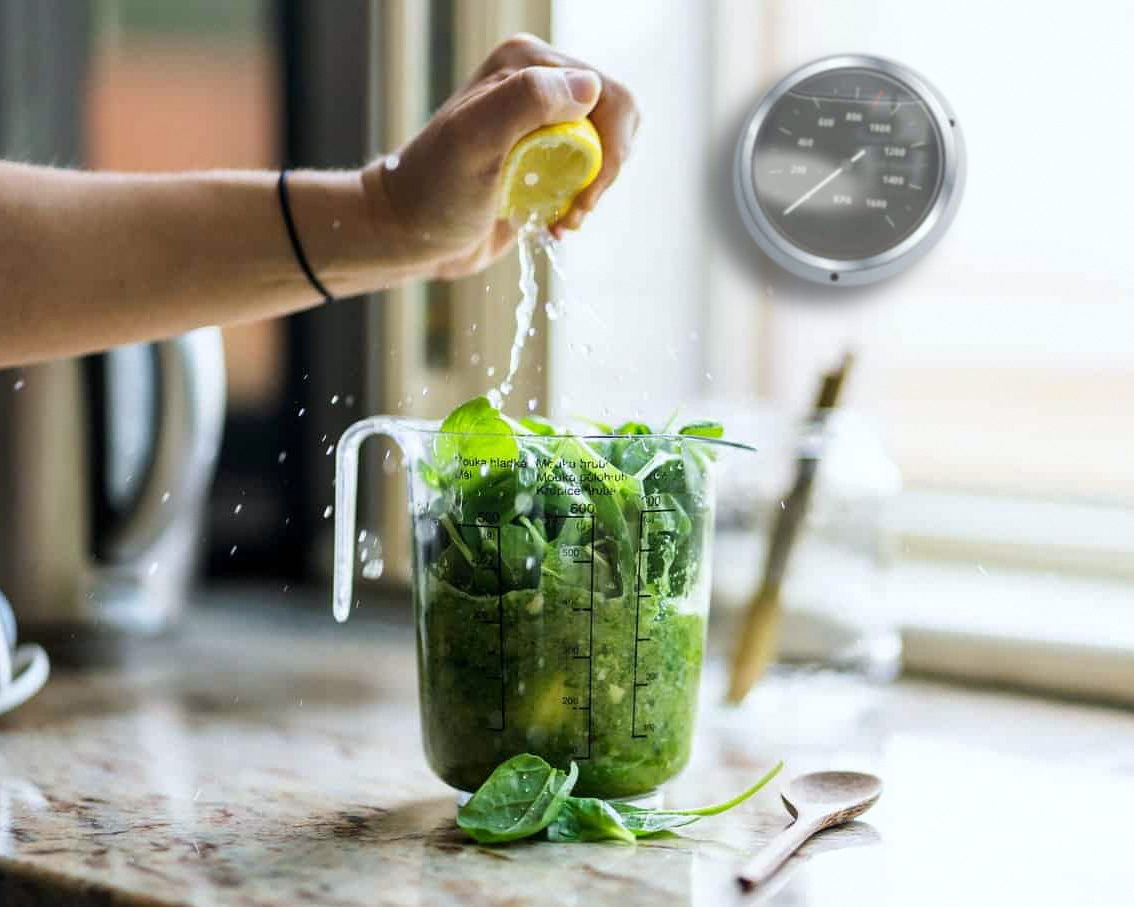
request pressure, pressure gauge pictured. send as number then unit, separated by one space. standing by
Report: 0 kPa
